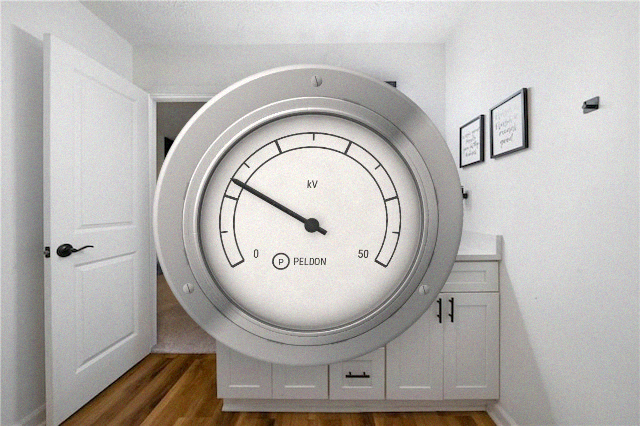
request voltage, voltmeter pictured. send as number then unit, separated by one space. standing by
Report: 12.5 kV
